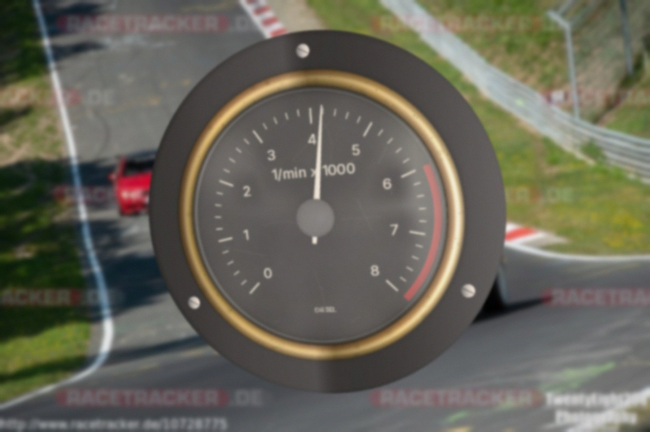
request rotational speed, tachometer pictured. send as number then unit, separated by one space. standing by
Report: 4200 rpm
